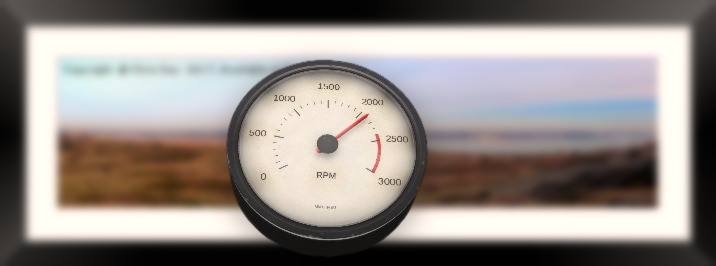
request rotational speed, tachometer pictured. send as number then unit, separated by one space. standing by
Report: 2100 rpm
